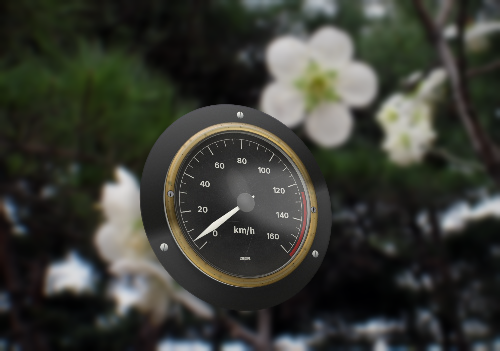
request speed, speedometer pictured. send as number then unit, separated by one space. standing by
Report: 5 km/h
